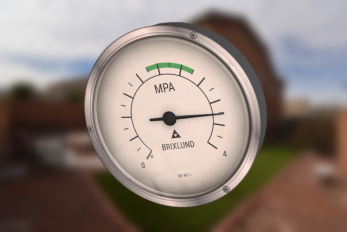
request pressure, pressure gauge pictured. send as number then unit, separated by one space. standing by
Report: 3.4 MPa
